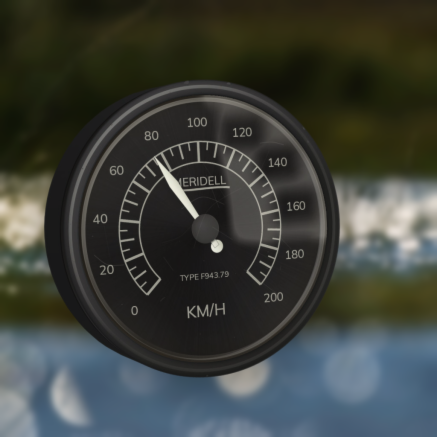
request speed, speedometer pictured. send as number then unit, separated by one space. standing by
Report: 75 km/h
